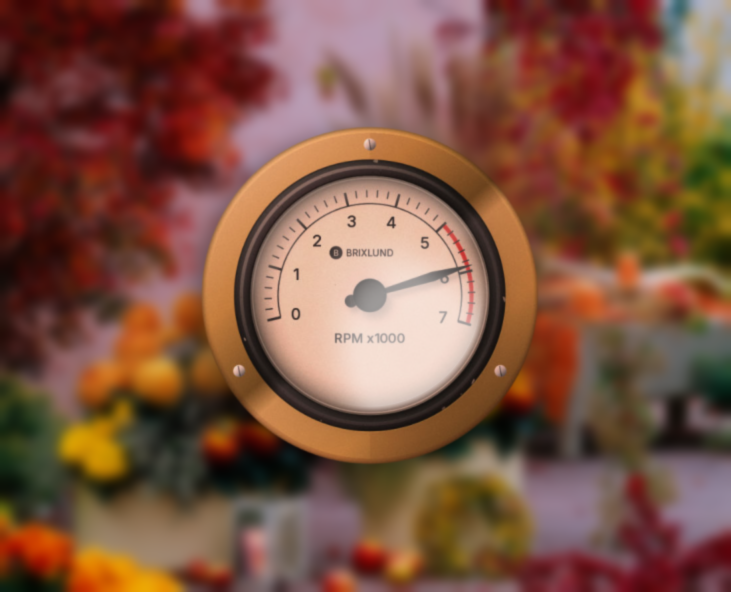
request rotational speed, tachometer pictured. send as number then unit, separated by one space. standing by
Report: 5900 rpm
